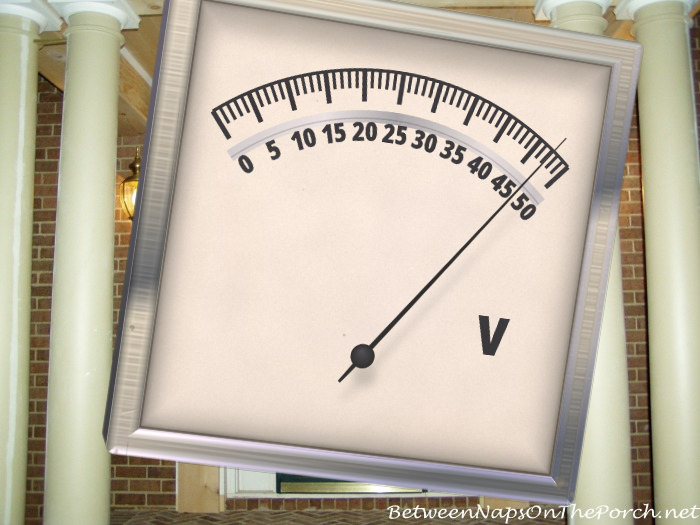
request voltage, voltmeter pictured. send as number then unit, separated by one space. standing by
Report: 47 V
